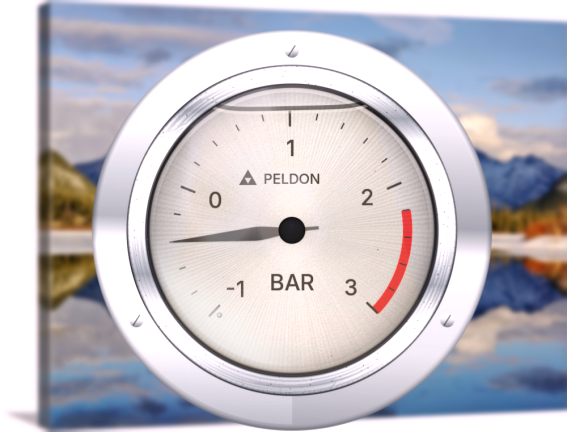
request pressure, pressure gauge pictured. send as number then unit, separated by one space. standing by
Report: -0.4 bar
